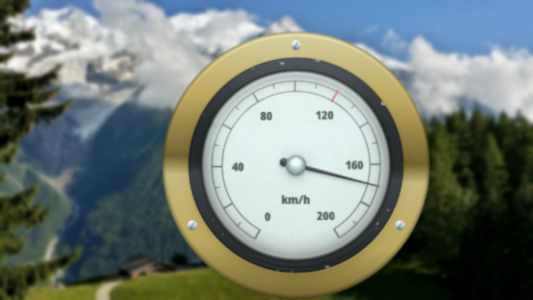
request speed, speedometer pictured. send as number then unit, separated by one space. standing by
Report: 170 km/h
